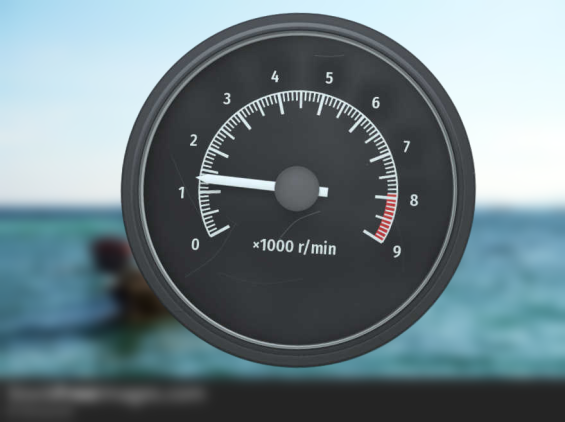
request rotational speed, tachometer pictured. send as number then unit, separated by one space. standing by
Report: 1300 rpm
